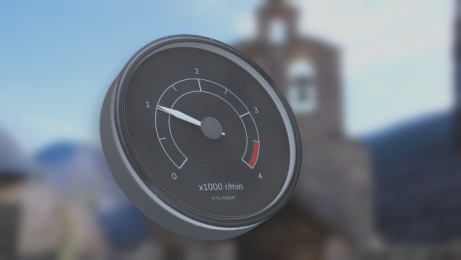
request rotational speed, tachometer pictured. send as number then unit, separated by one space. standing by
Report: 1000 rpm
